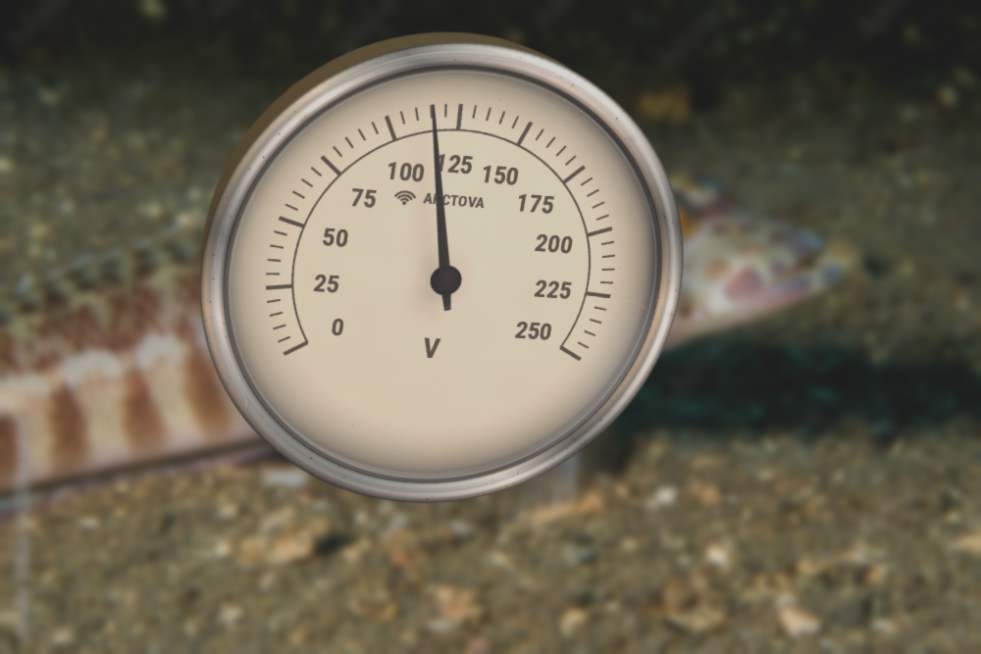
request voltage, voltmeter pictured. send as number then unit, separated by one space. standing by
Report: 115 V
